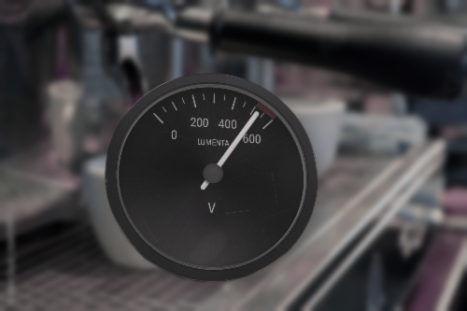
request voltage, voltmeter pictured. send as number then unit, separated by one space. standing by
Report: 525 V
